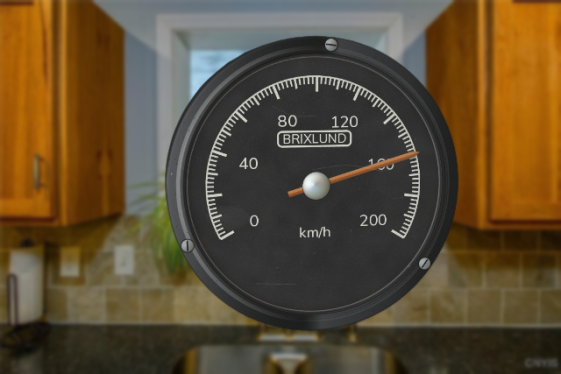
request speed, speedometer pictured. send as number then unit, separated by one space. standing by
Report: 160 km/h
